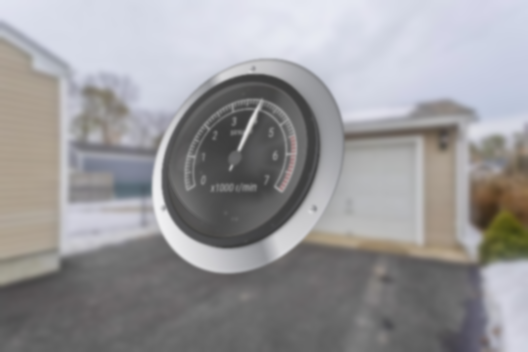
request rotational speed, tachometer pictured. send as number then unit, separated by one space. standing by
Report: 4000 rpm
